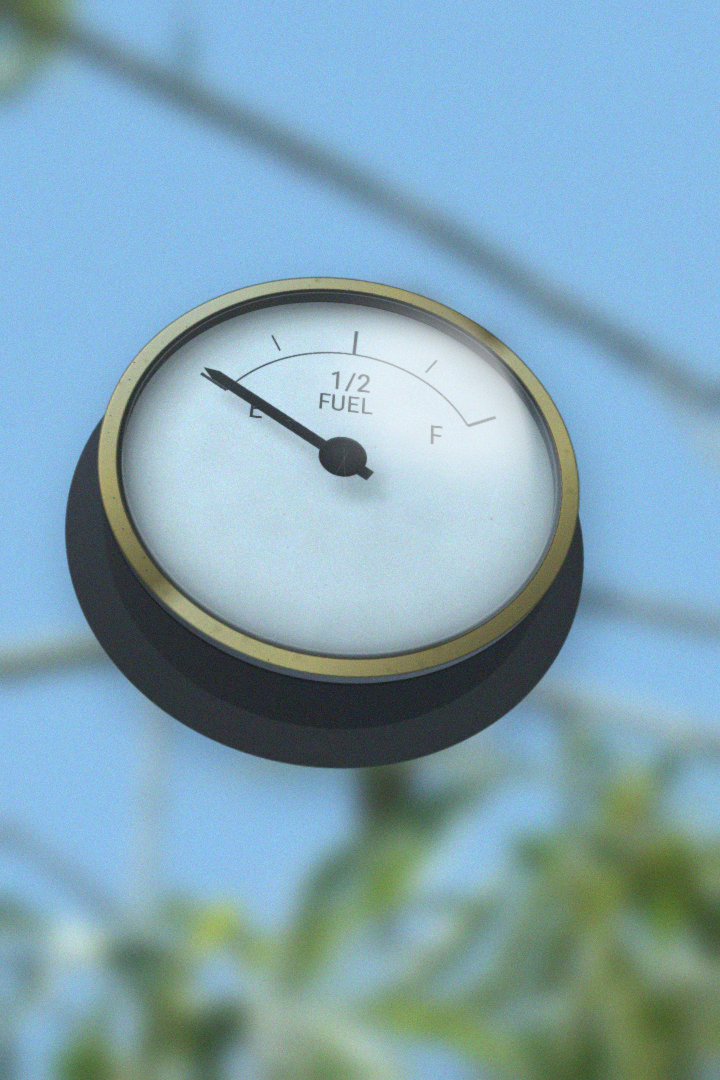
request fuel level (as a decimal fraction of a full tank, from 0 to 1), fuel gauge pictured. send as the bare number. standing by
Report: 0
